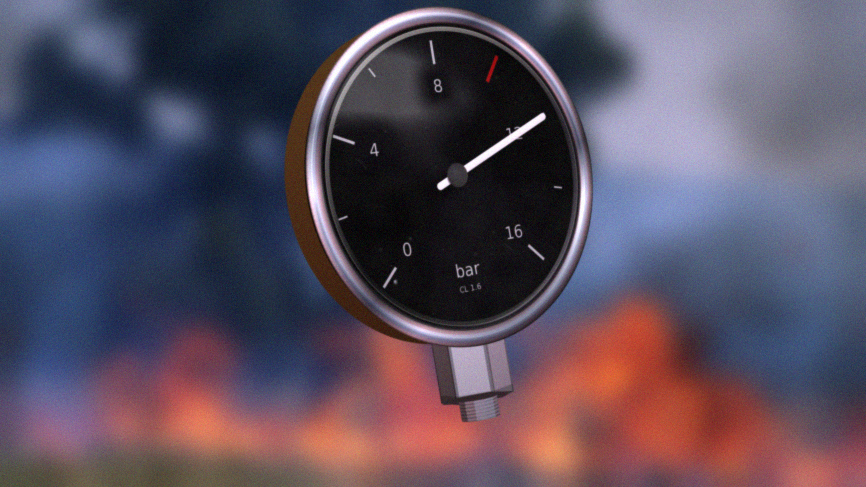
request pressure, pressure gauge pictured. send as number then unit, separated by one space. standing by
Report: 12 bar
